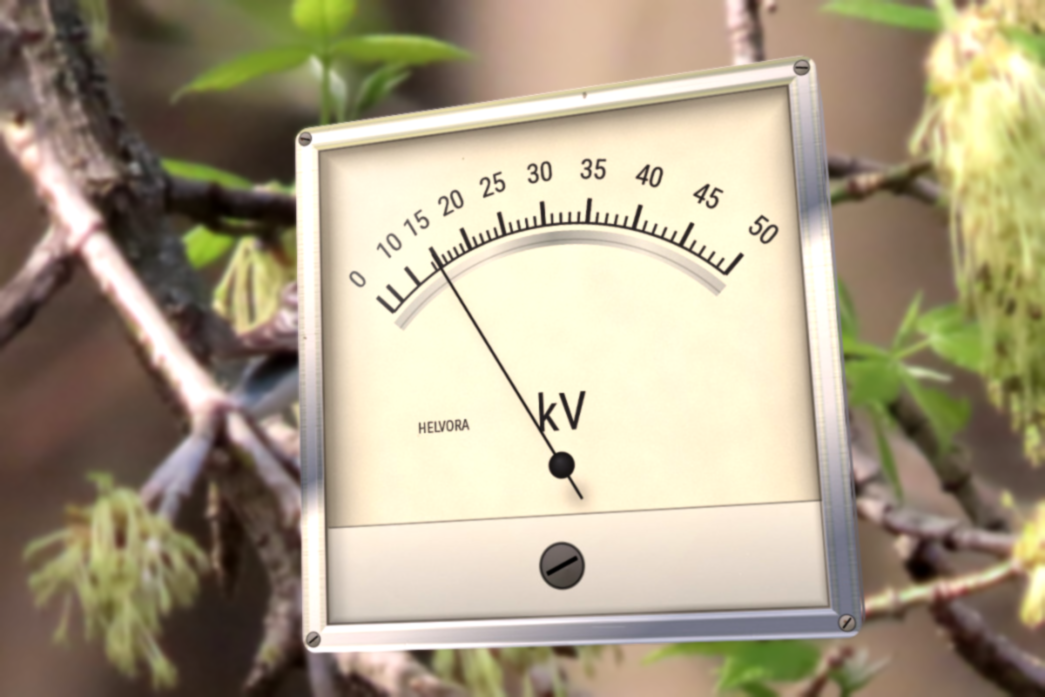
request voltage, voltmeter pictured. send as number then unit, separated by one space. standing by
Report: 15 kV
